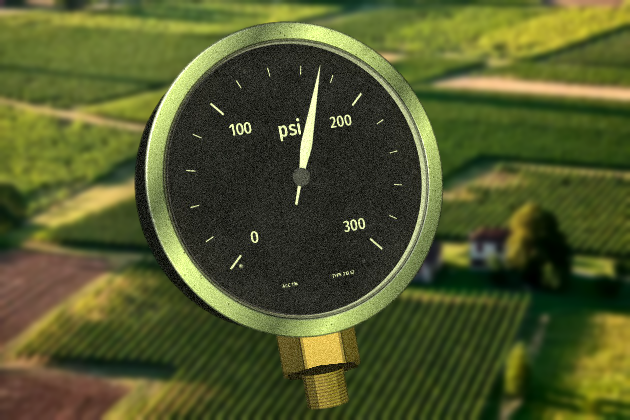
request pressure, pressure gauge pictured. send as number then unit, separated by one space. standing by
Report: 170 psi
